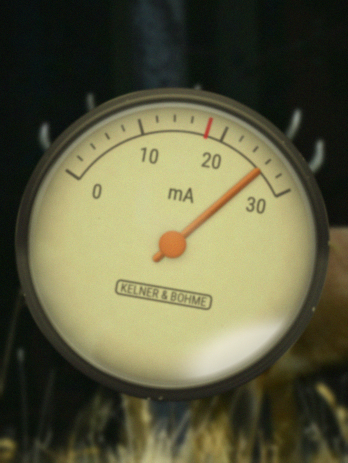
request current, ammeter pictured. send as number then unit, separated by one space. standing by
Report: 26 mA
